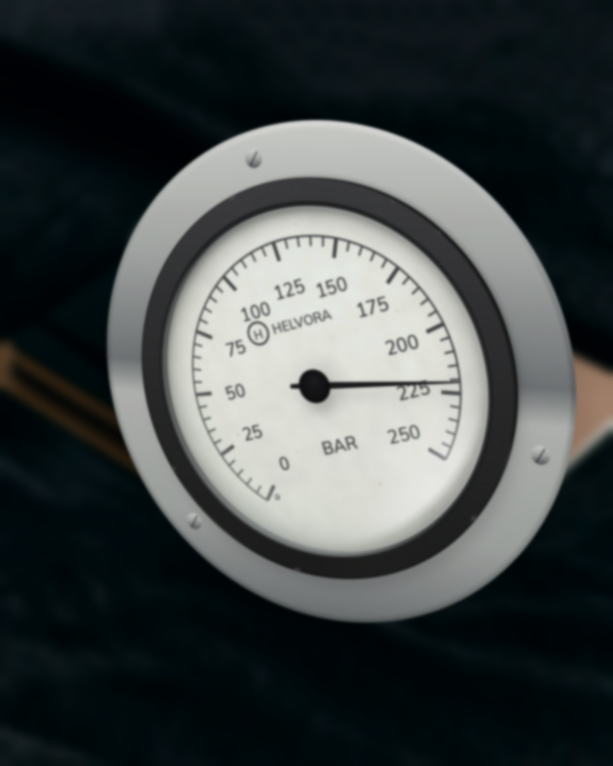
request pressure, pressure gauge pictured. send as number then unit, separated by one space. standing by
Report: 220 bar
